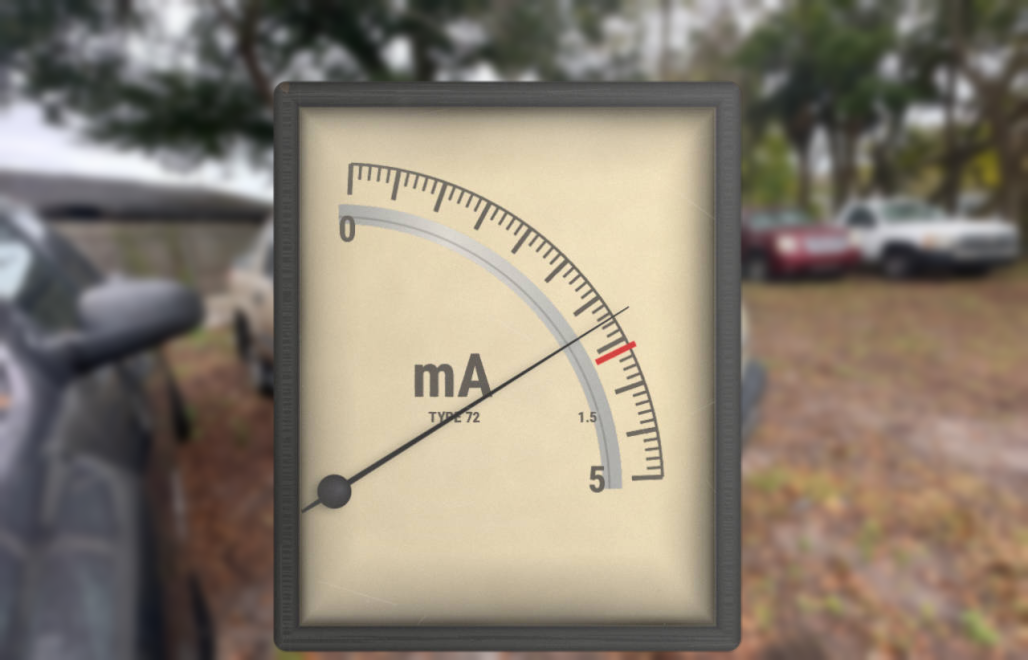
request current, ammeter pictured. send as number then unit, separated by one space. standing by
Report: 3.25 mA
